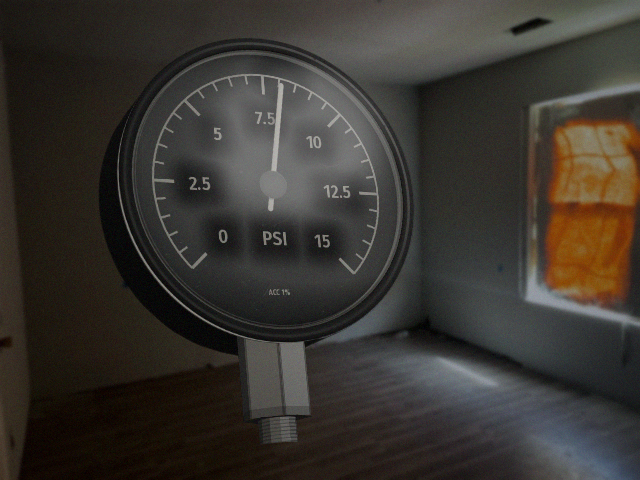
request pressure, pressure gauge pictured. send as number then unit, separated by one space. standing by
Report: 8 psi
